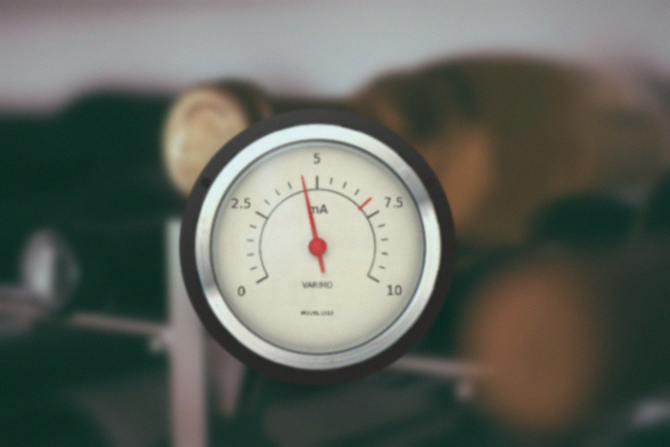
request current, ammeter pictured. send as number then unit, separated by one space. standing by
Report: 4.5 mA
